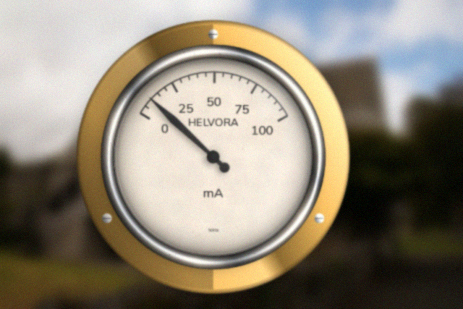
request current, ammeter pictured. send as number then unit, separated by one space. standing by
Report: 10 mA
